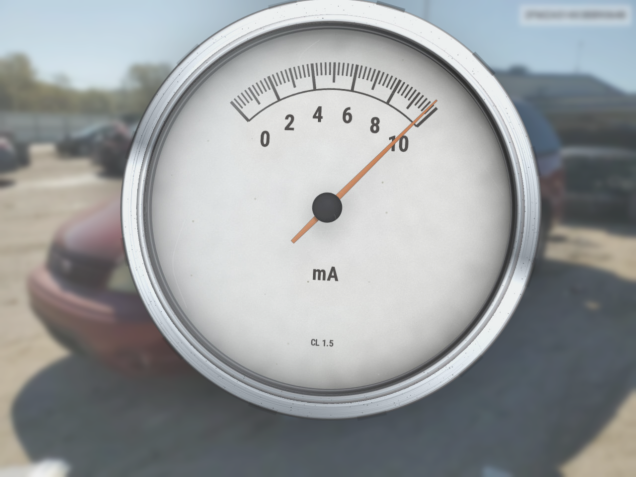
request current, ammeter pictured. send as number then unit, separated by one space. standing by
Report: 9.8 mA
